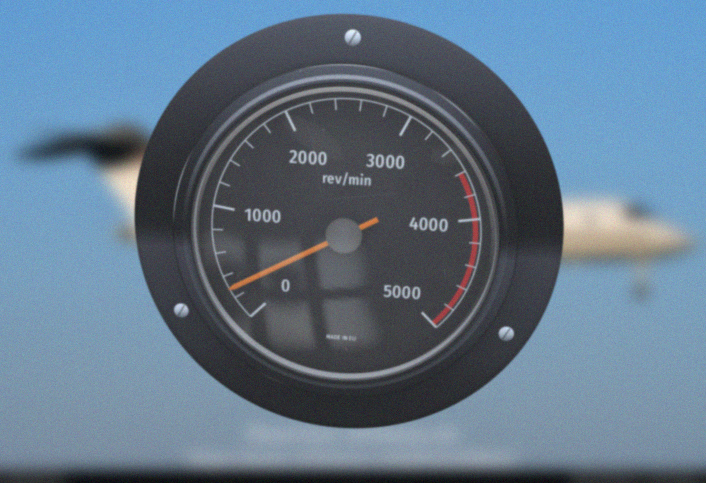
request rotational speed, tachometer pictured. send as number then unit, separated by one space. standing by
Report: 300 rpm
